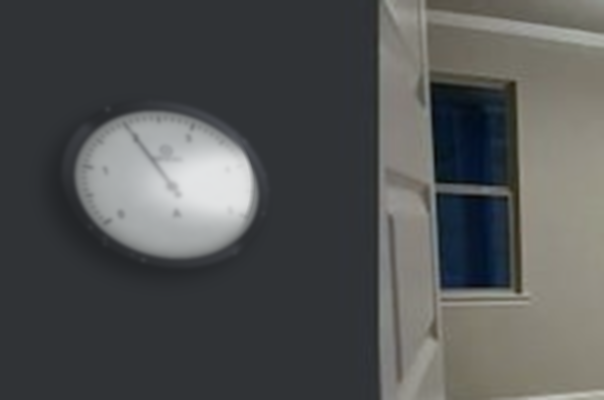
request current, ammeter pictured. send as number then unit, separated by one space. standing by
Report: 2 A
